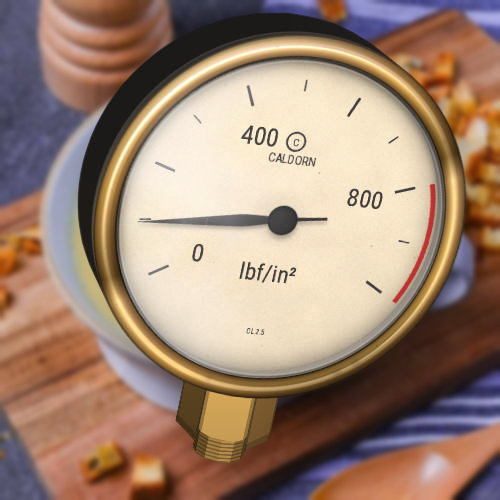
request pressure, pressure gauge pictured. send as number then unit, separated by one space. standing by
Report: 100 psi
